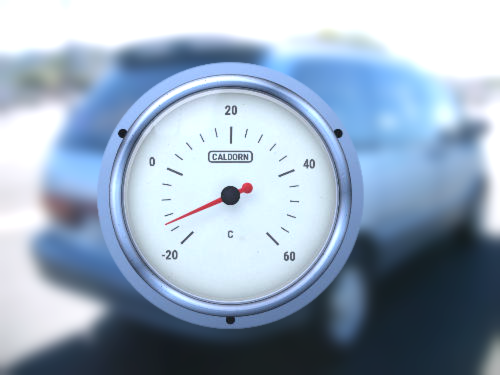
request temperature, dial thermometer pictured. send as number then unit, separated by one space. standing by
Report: -14 °C
